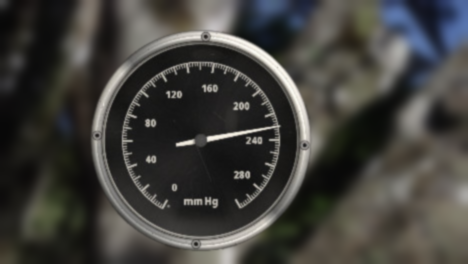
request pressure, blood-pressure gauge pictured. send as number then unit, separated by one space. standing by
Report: 230 mmHg
